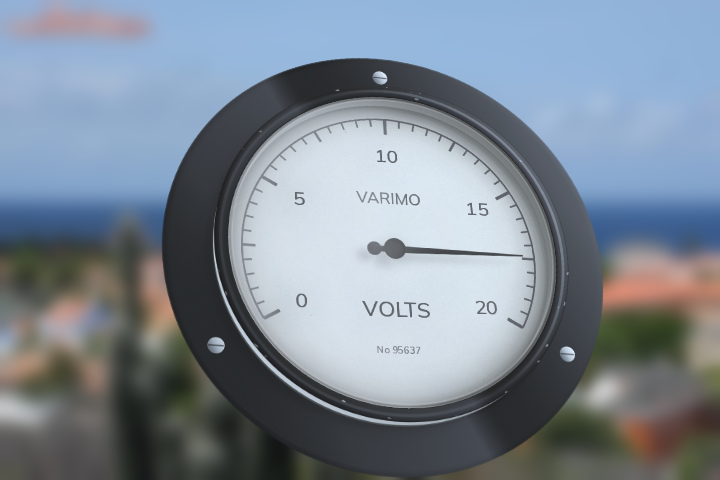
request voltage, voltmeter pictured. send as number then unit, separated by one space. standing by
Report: 17.5 V
